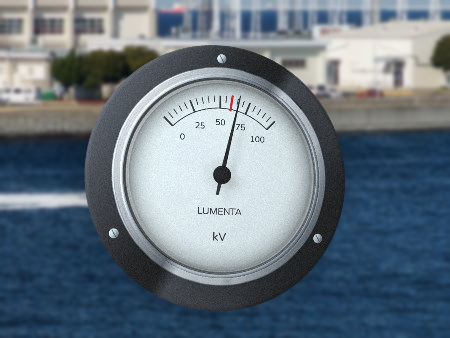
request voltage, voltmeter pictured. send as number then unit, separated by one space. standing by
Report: 65 kV
